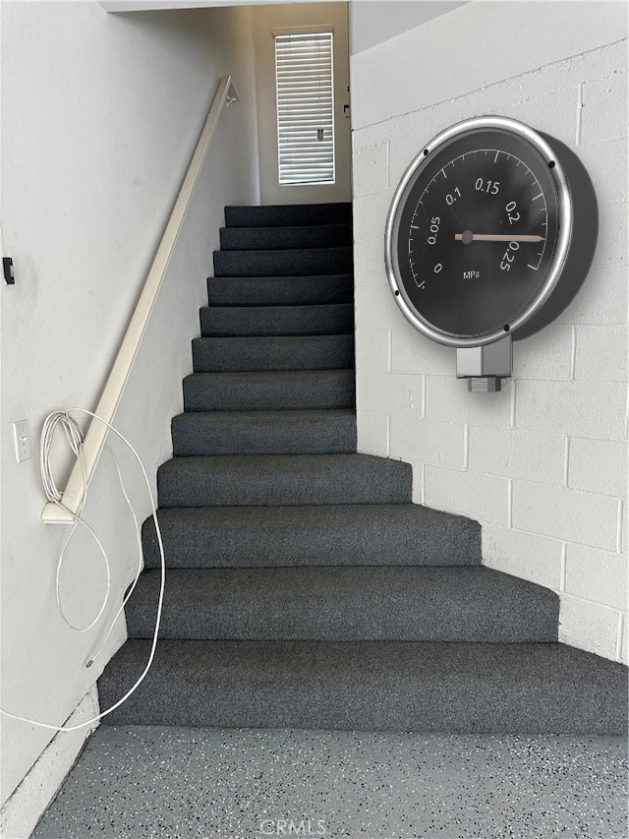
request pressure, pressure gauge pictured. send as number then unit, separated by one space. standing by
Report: 0.23 MPa
